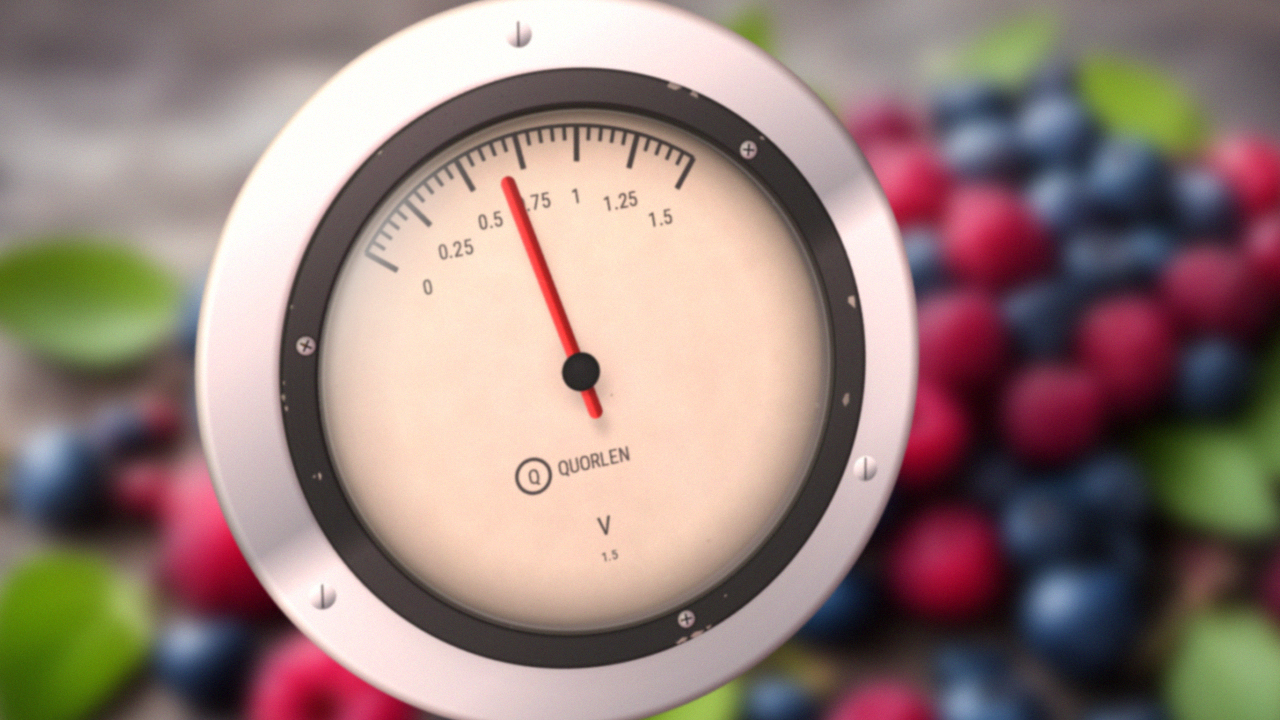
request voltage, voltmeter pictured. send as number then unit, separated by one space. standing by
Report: 0.65 V
